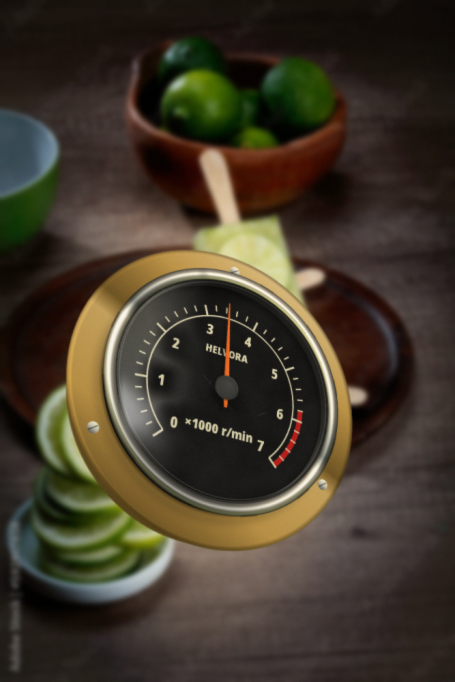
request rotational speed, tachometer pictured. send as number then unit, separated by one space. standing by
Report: 3400 rpm
